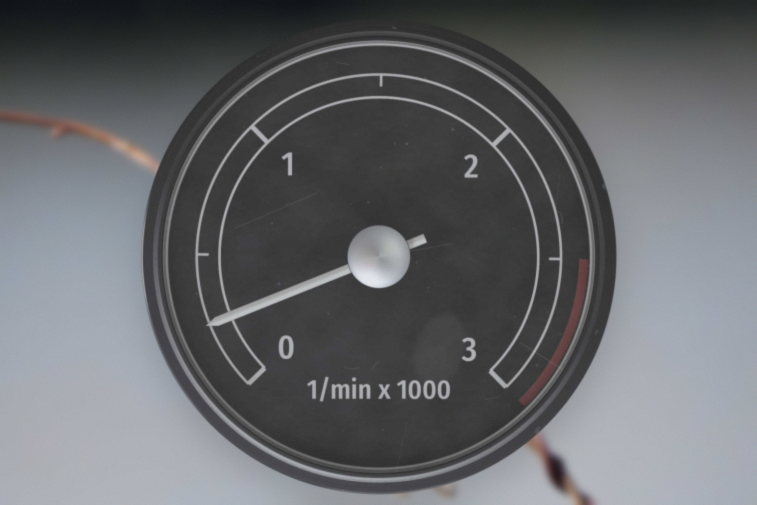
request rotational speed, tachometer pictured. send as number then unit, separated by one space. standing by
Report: 250 rpm
